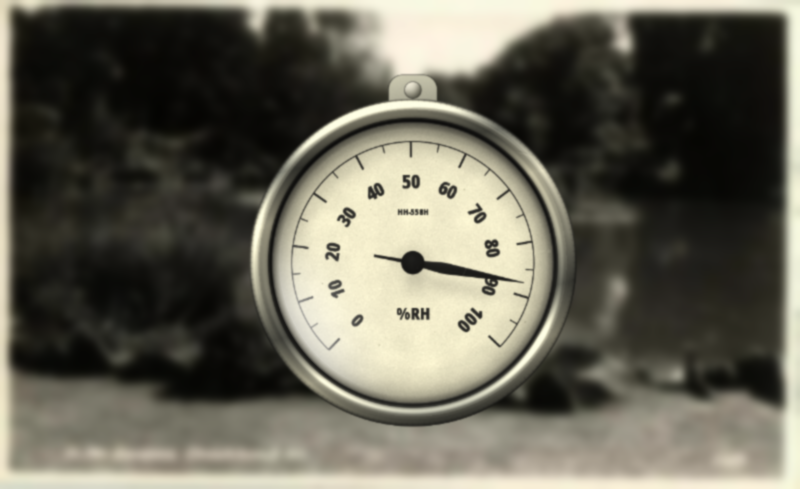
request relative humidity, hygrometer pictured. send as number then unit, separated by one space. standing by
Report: 87.5 %
